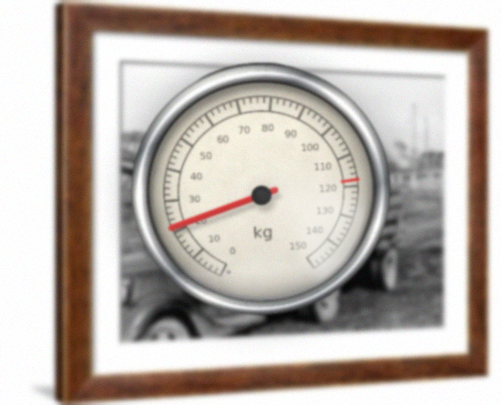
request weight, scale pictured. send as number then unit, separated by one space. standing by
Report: 22 kg
